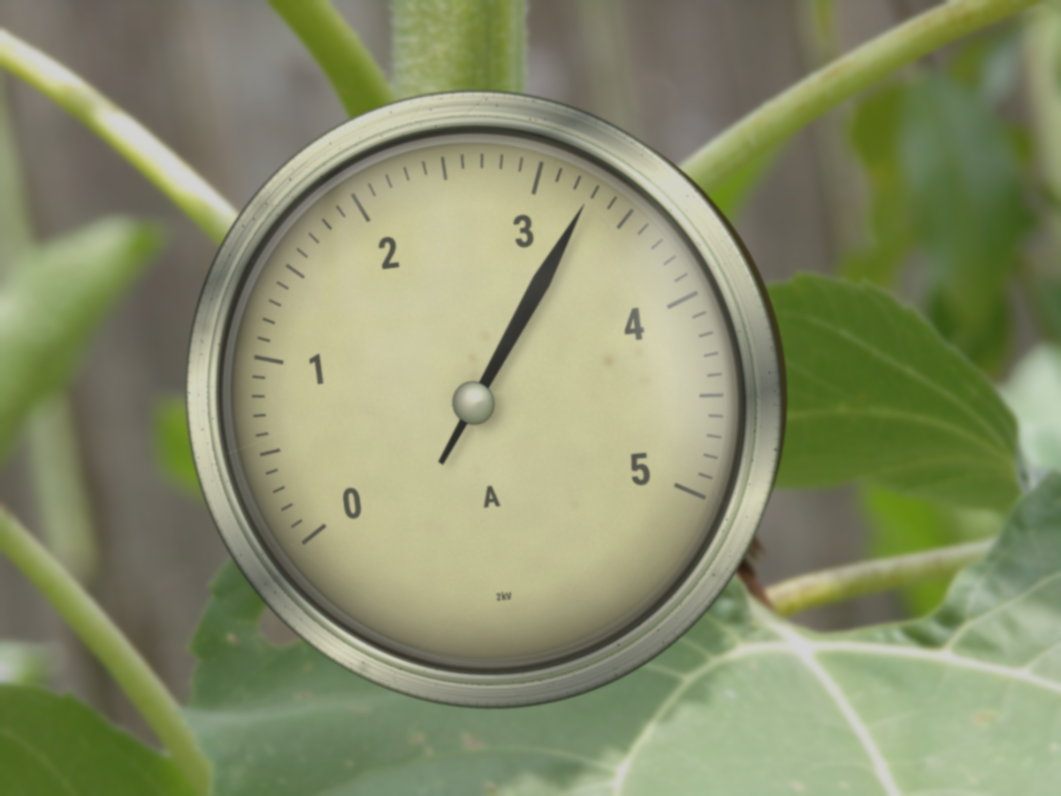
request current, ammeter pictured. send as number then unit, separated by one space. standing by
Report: 3.3 A
